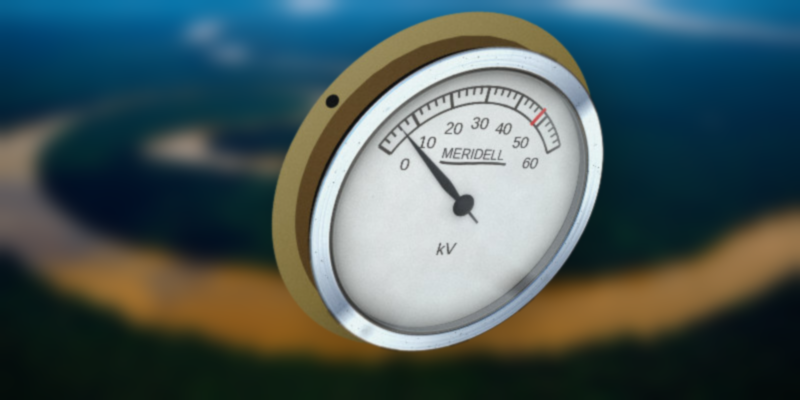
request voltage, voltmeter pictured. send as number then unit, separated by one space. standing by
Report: 6 kV
